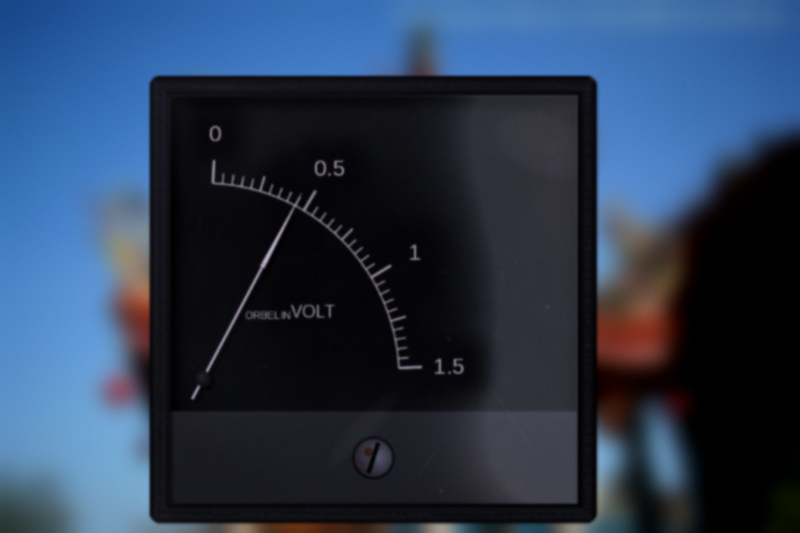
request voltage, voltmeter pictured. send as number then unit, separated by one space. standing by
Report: 0.45 V
